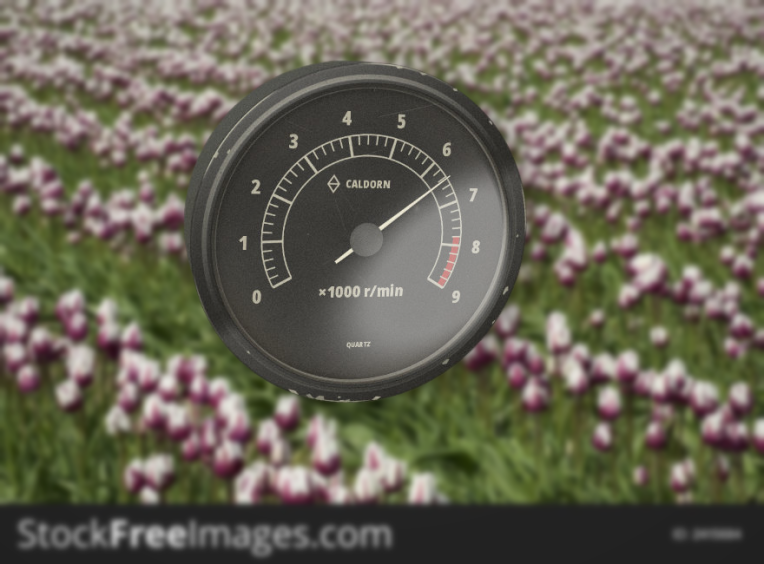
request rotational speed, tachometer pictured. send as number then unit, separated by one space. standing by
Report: 6400 rpm
